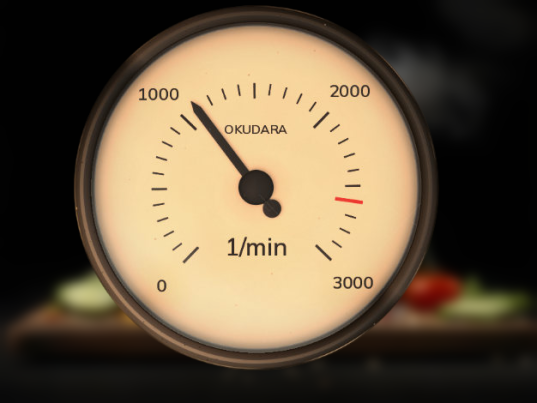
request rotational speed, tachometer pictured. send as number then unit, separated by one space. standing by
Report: 1100 rpm
